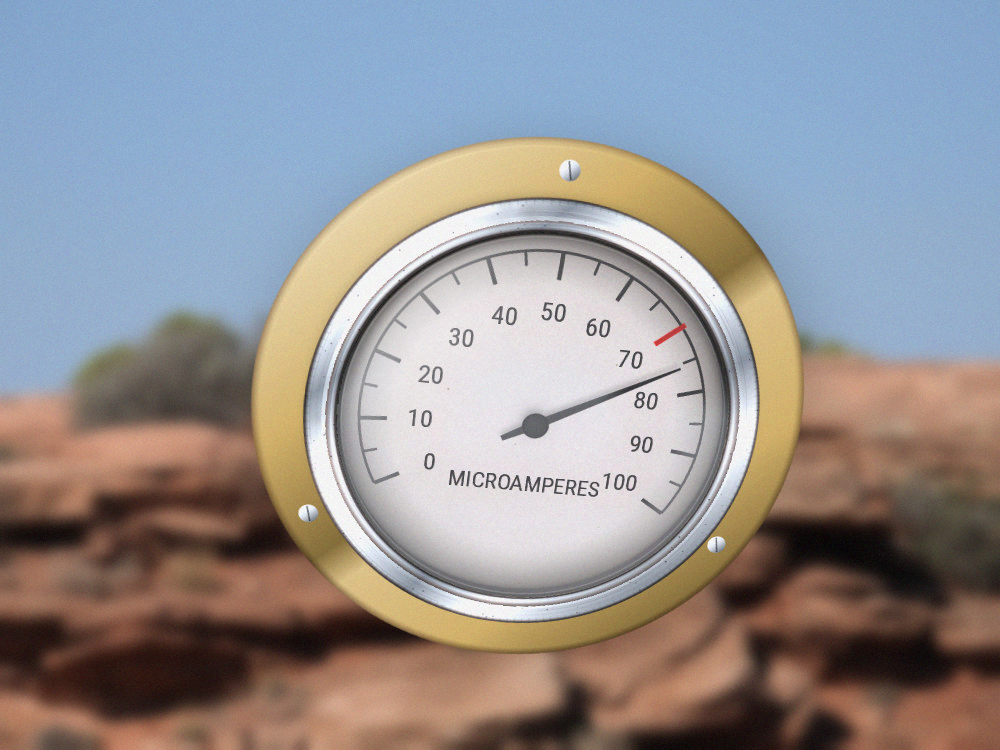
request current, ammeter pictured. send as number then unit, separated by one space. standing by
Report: 75 µA
